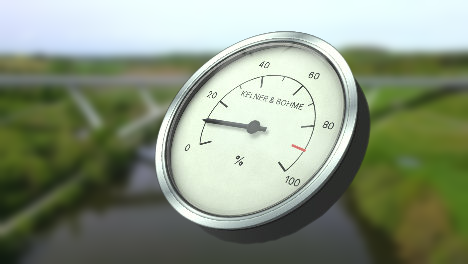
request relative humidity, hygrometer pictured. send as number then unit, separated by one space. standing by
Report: 10 %
